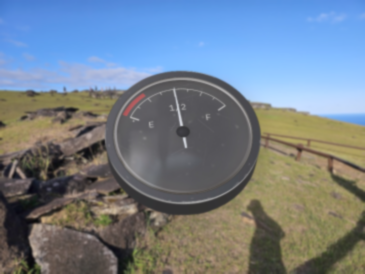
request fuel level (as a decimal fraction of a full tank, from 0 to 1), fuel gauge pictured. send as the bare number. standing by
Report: 0.5
